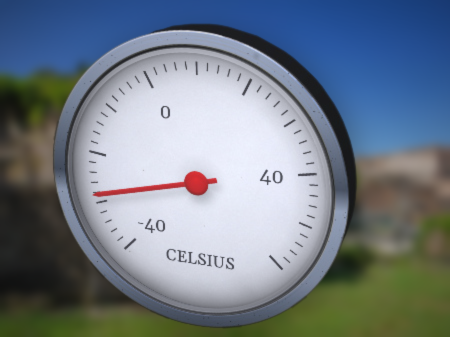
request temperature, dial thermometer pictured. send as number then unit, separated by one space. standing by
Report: -28 °C
